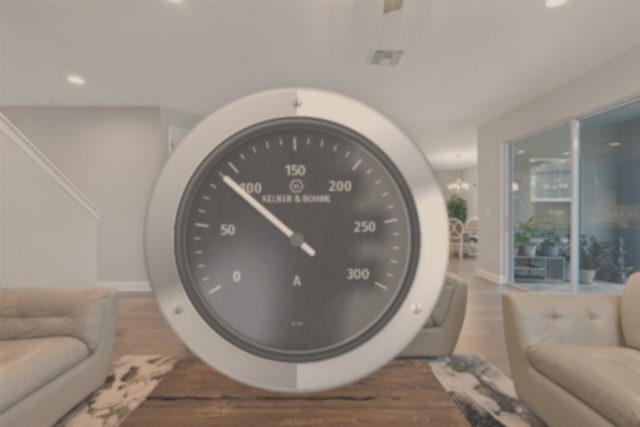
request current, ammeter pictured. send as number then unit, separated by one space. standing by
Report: 90 A
